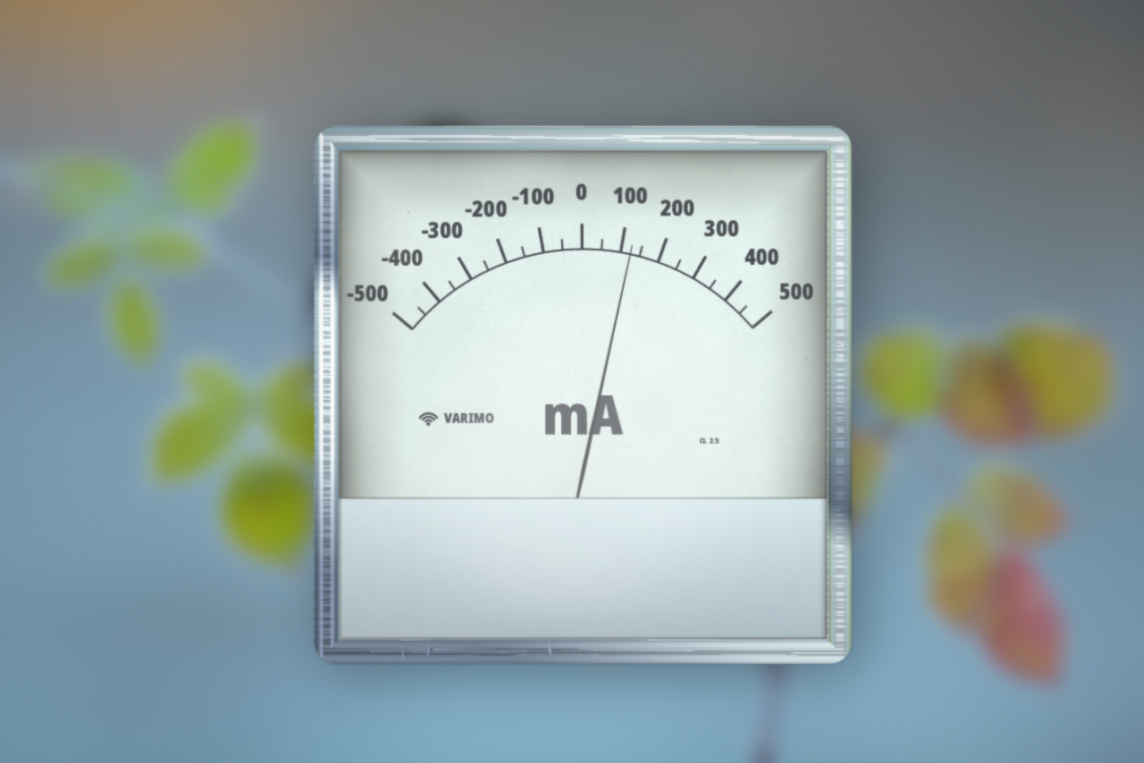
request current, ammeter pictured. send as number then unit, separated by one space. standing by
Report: 125 mA
